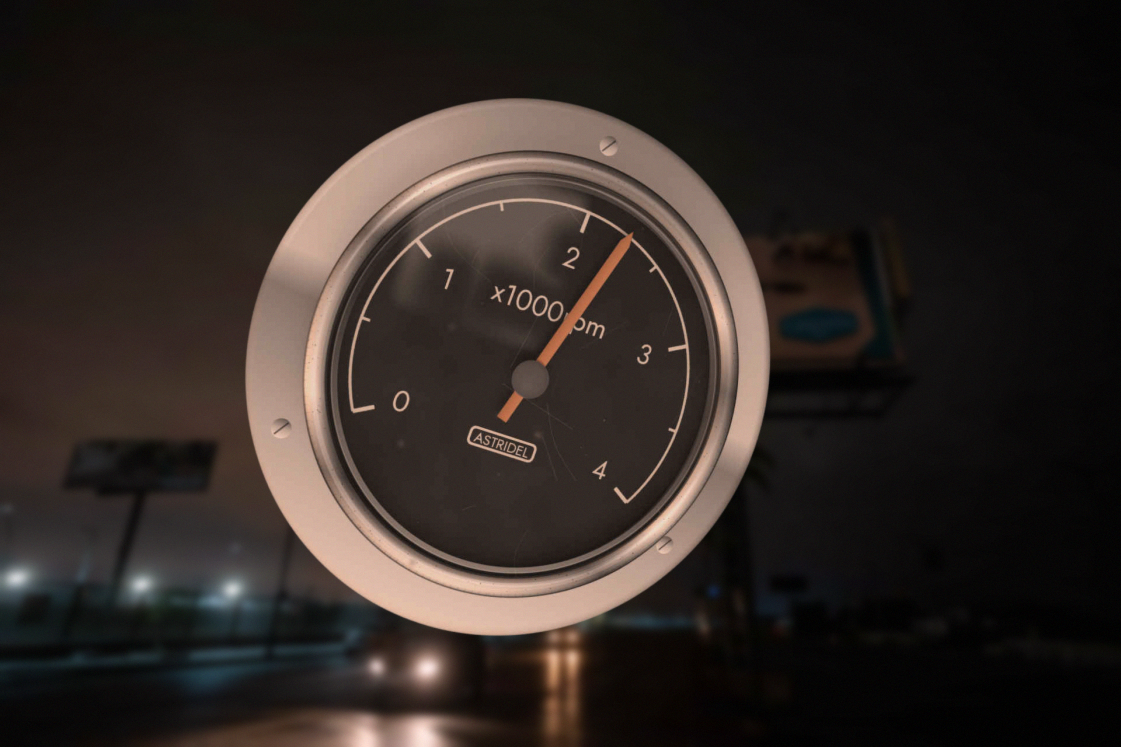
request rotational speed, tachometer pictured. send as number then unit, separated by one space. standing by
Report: 2250 rpm
